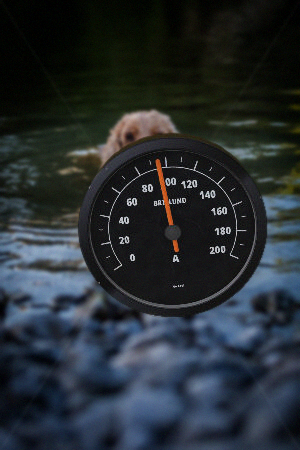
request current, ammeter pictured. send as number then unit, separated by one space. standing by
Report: 95 A
